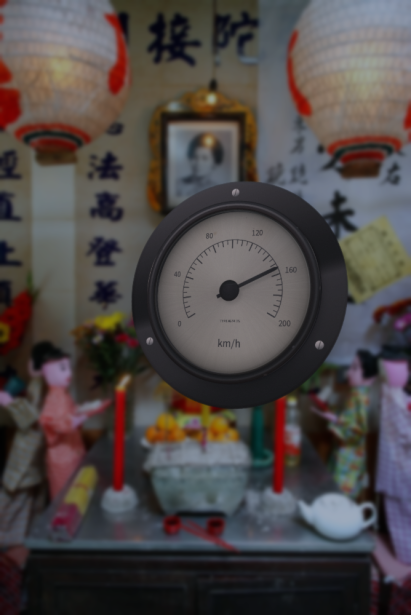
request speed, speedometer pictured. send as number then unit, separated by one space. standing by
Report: 155 km/h
